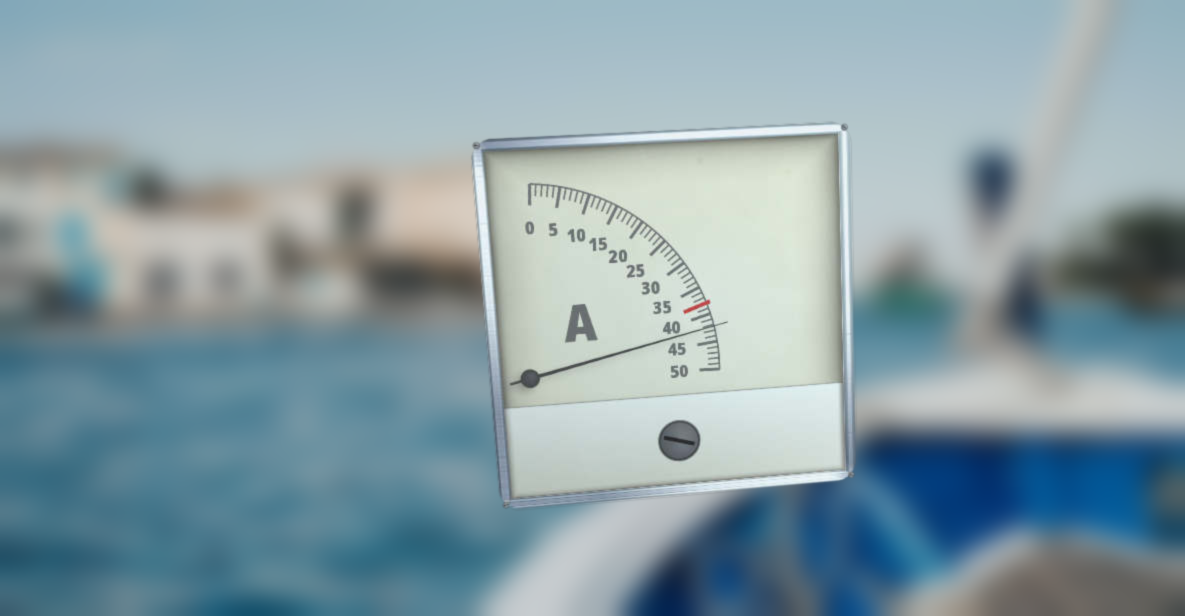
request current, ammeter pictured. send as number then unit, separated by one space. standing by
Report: 42 A
